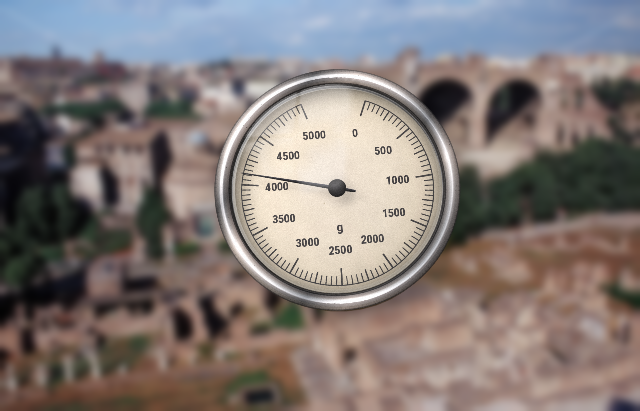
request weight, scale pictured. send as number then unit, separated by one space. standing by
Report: 4100 g
